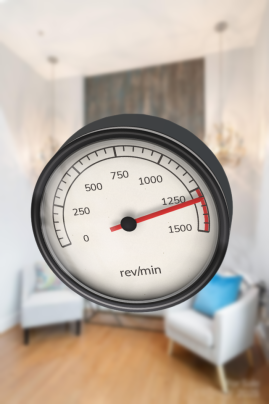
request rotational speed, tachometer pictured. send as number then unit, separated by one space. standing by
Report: 1300 rpm
